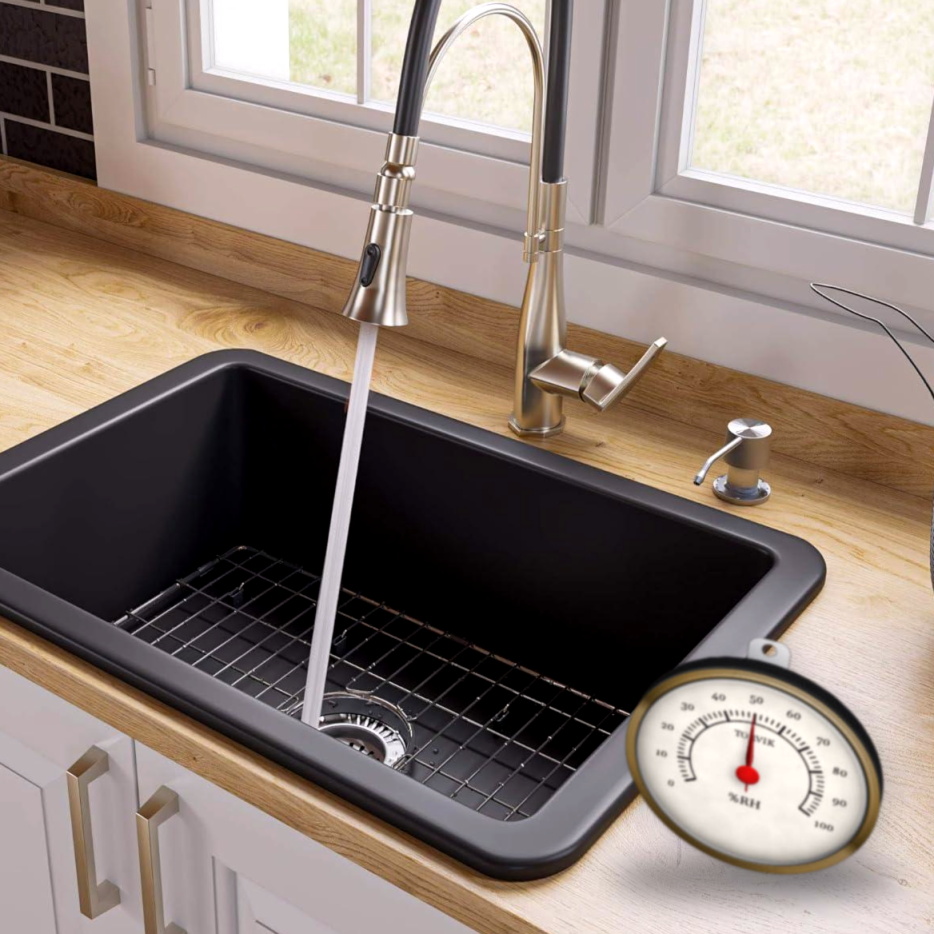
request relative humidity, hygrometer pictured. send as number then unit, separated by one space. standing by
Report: 50 %
